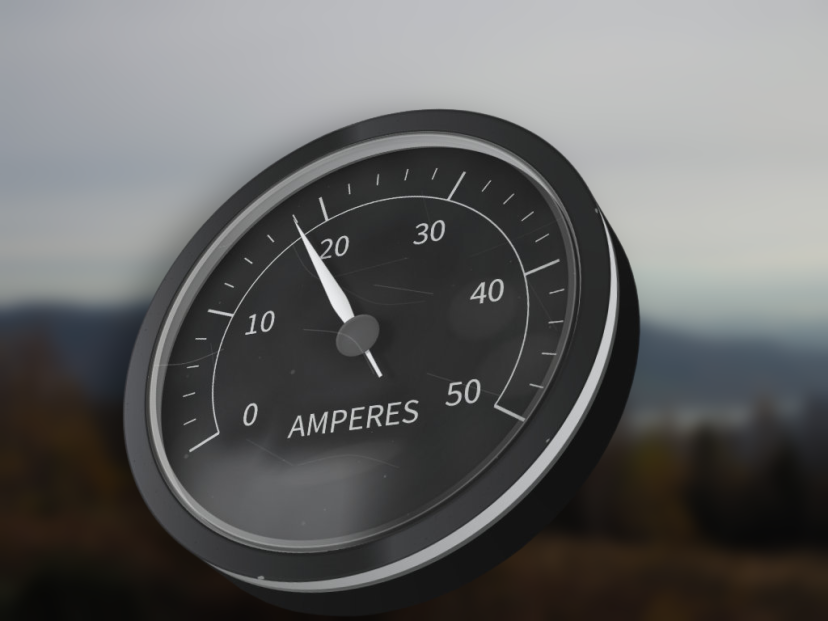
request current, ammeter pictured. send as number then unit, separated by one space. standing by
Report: 18 A
